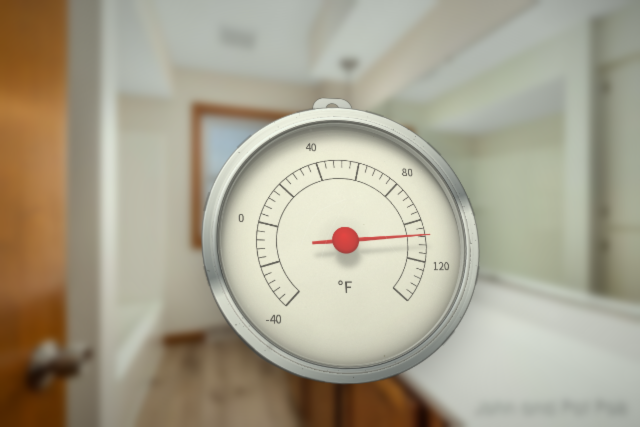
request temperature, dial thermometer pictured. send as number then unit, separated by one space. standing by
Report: 108 °F
